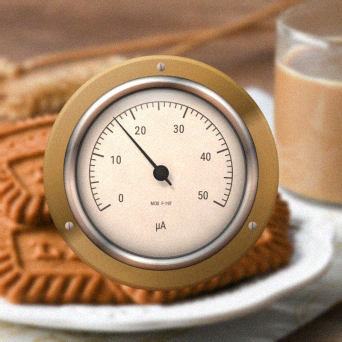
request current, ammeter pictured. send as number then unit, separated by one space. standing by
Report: 17 µA
